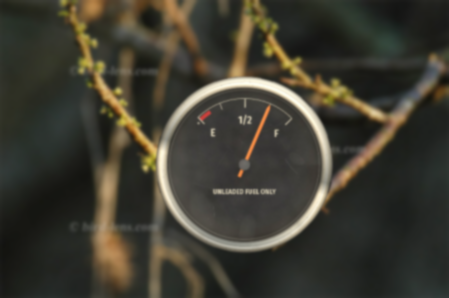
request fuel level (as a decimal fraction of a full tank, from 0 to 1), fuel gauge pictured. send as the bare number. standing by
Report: 0.75
